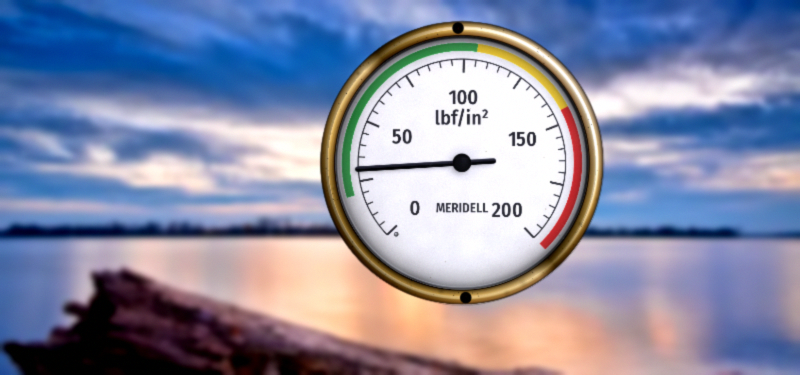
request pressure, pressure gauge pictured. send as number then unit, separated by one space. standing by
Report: 30 psi
